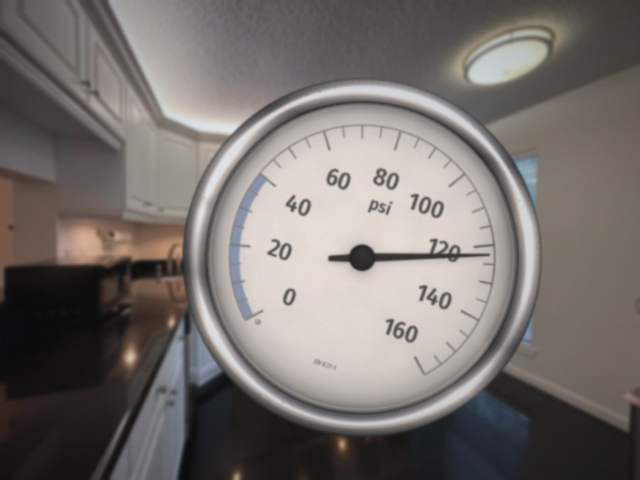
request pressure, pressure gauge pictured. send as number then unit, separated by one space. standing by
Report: 122.5 psi
